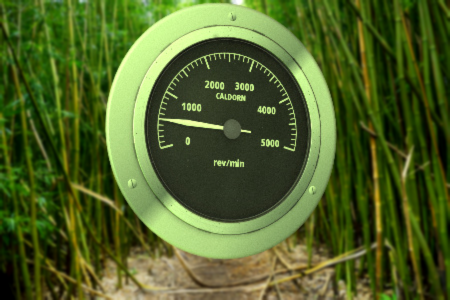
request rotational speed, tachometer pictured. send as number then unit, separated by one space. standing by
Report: 500 rpm
